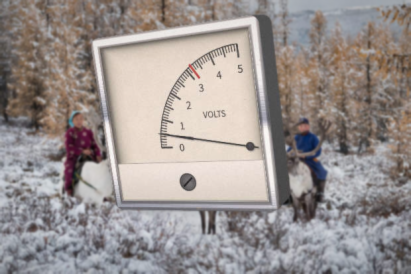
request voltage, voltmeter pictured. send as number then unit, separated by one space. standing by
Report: 0.5 V
